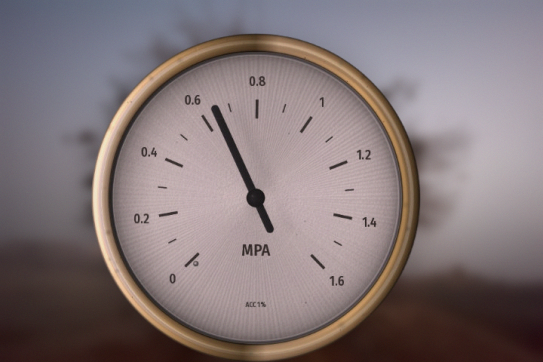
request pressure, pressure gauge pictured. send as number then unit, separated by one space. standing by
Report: 0.65 MPa
